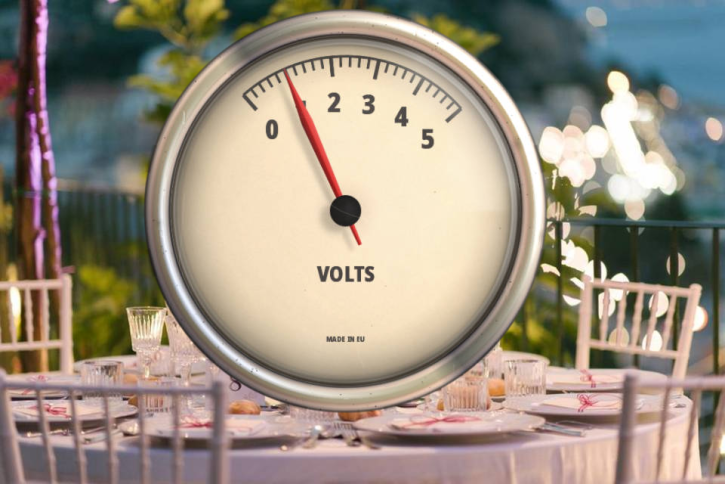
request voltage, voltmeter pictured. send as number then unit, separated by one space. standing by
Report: 1 V
